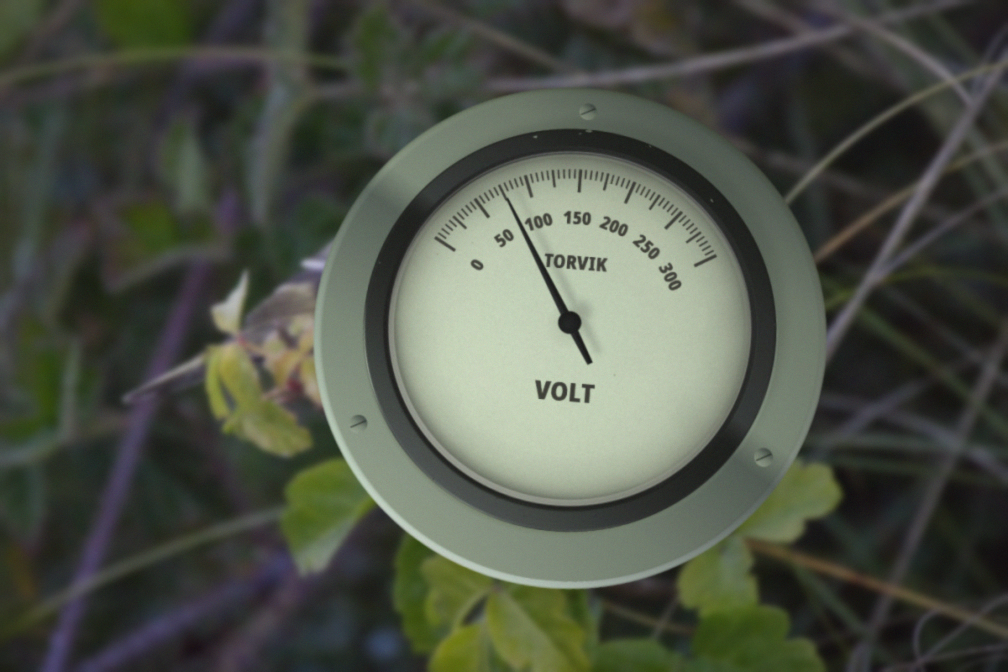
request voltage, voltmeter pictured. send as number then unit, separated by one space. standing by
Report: 75 V
